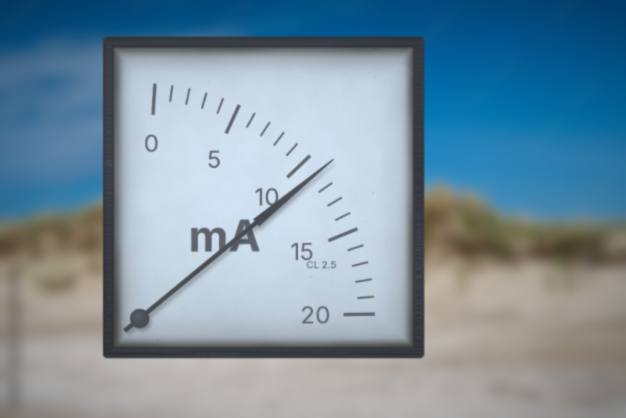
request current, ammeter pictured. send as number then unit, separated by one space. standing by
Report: 11 mA
